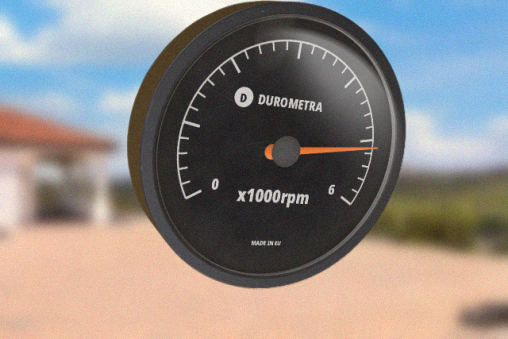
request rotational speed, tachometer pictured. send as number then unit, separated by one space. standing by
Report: 5100 rpm
